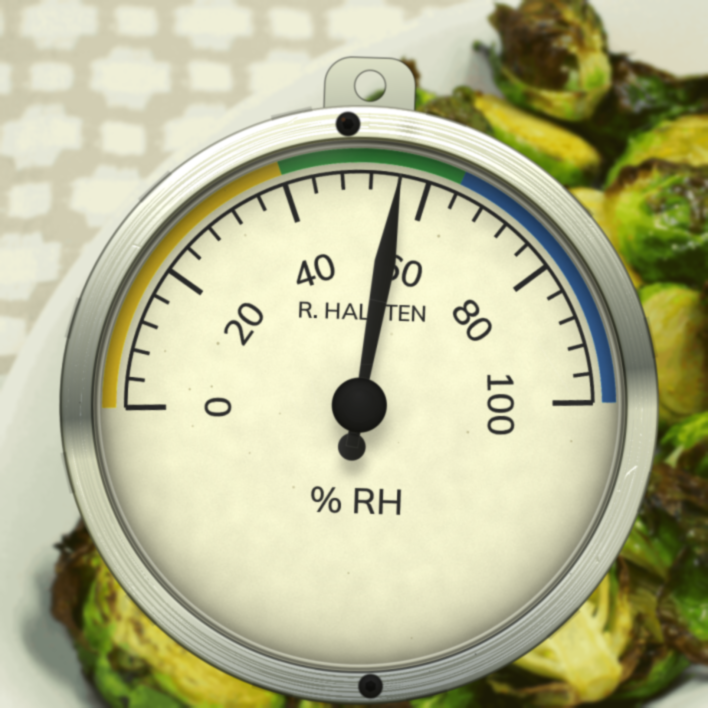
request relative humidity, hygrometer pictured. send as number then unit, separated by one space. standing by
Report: 56 %
